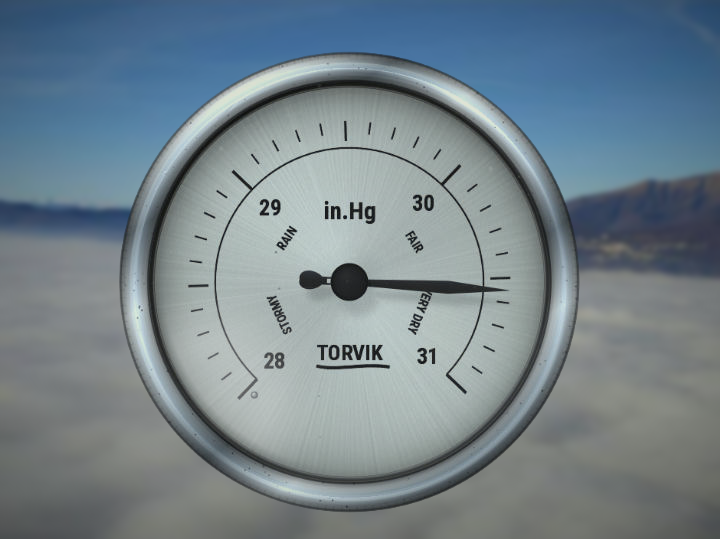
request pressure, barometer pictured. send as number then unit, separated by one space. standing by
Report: 30.55 inHg
